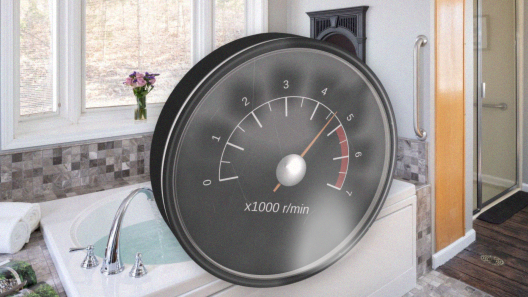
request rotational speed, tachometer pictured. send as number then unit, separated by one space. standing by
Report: 4500 rpm
